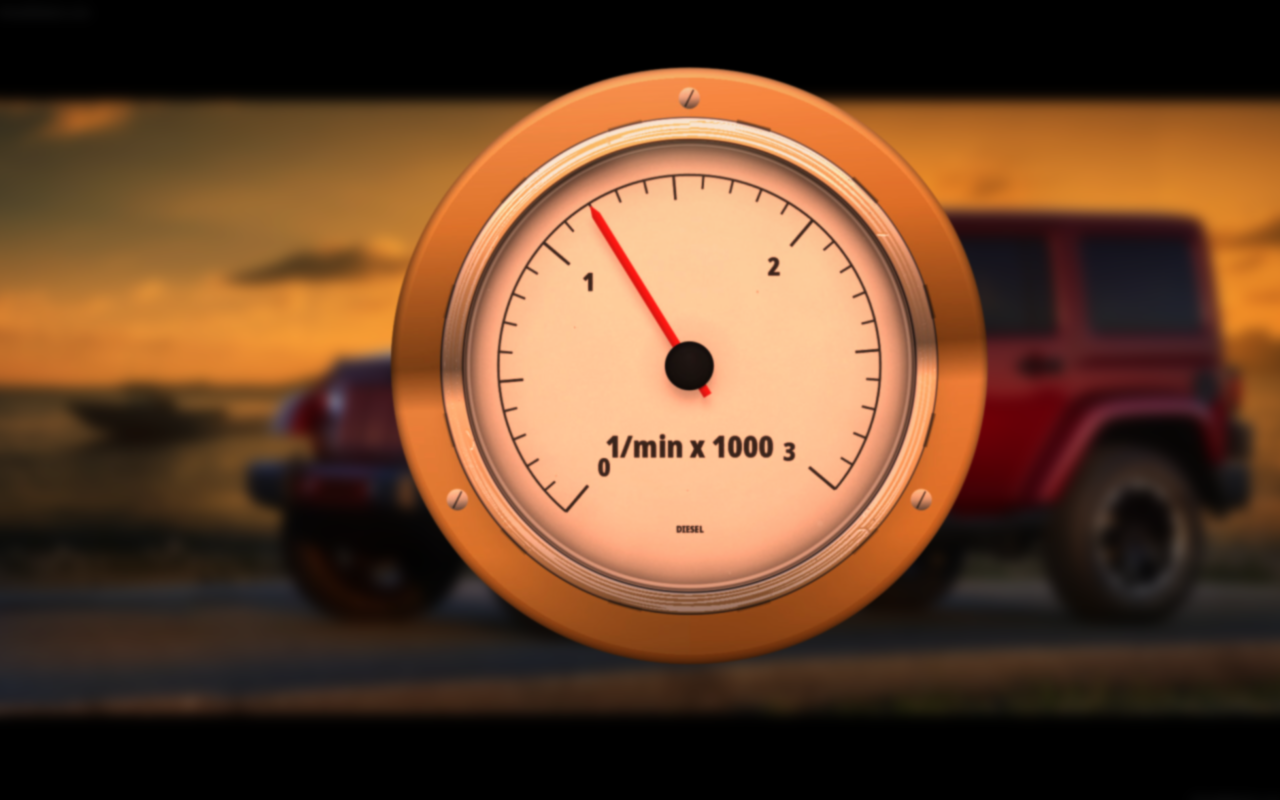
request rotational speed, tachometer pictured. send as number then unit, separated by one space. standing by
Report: 1200 rpm
